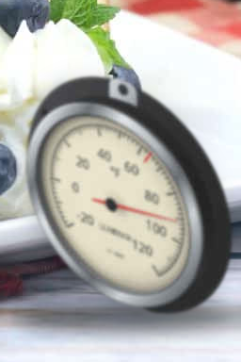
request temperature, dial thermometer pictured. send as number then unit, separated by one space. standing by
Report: 90 °F
